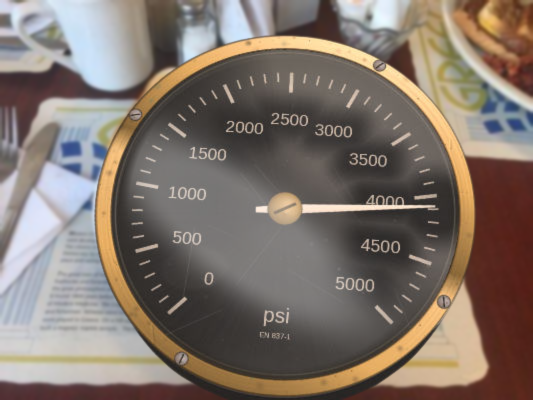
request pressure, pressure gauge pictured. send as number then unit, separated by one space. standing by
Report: 4100 psi
